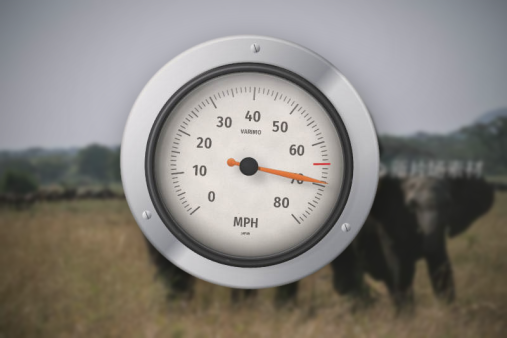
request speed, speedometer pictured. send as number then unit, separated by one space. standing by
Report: 69 mph
